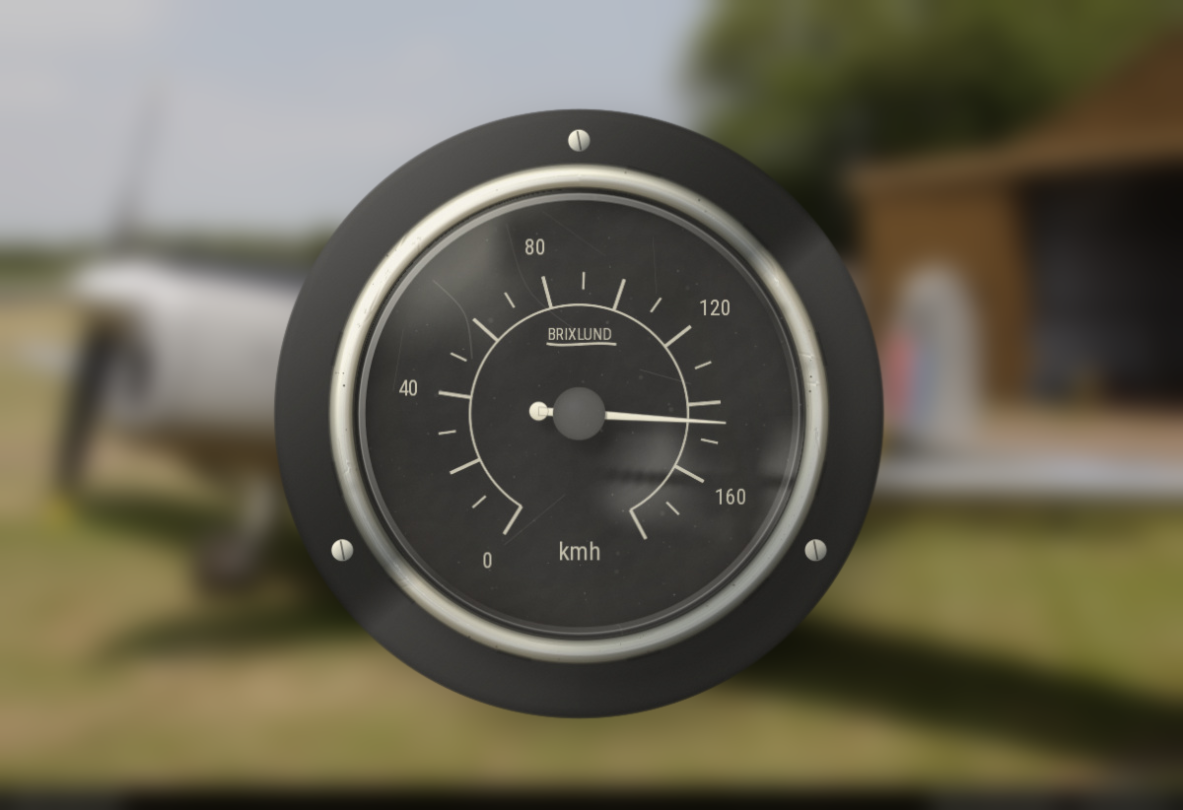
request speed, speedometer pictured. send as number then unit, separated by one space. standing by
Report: 145 km/h
